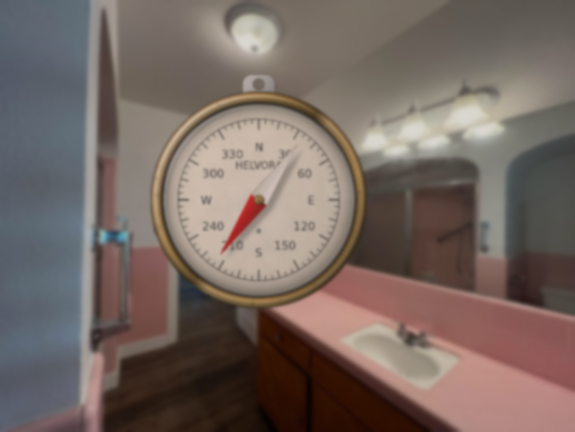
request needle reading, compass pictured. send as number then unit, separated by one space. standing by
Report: 215 °
